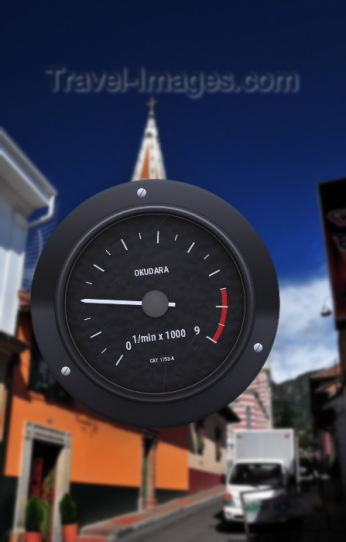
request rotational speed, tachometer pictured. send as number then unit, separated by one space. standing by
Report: 2000 rpm
